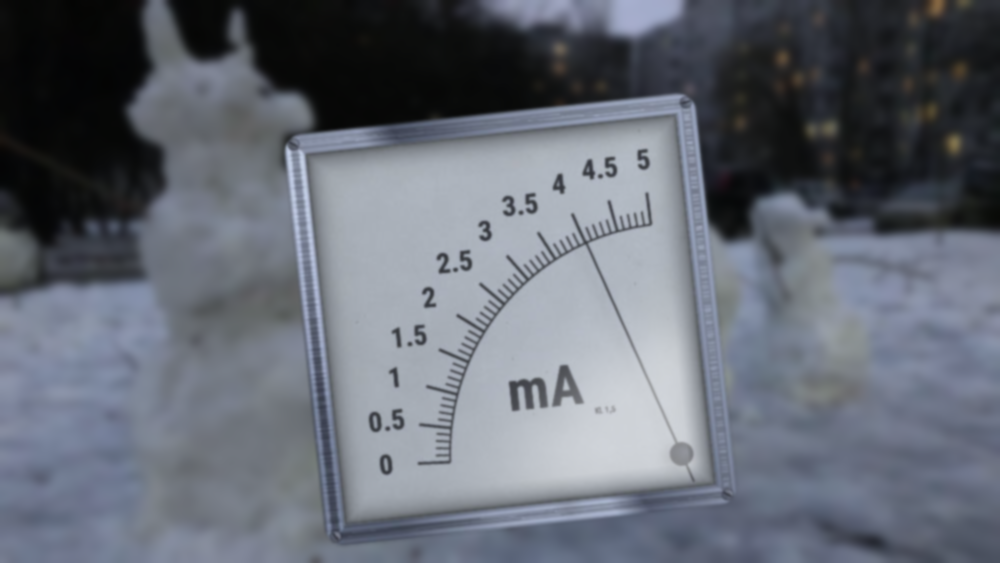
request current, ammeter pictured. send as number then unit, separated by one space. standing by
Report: 4 mA
